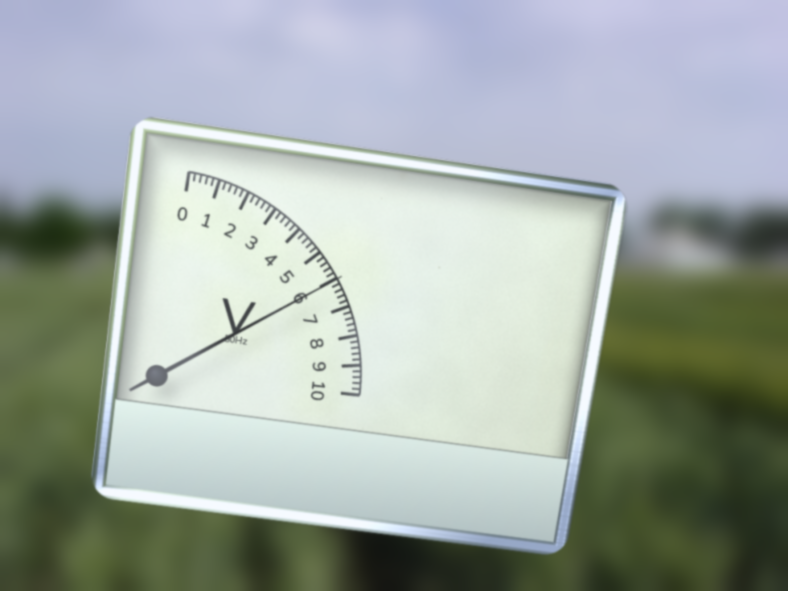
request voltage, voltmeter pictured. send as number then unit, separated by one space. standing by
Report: 6 V
